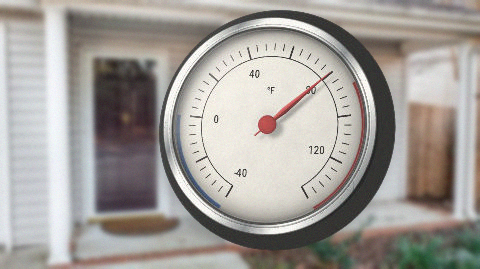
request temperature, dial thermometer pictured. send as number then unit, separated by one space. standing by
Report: 80 °F
